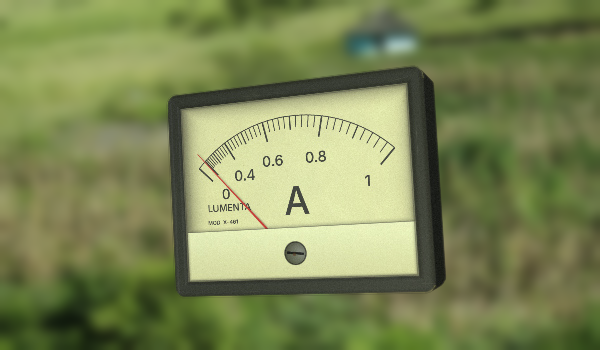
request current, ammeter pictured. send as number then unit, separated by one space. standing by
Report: 0.2 A
